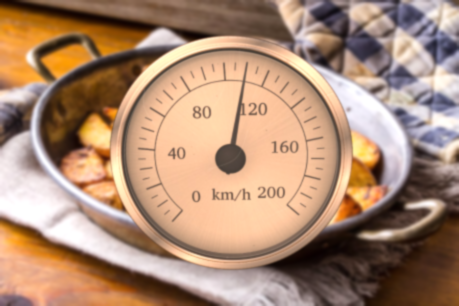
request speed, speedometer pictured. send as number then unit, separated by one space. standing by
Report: 110 km/h
